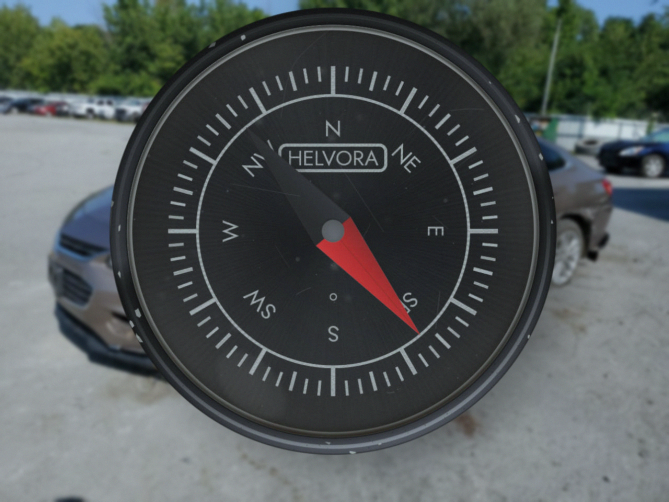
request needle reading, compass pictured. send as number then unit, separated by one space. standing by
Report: 140 °
